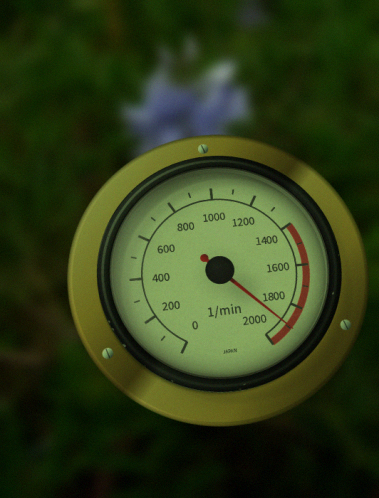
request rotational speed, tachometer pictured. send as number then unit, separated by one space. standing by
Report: 1900 rpm
